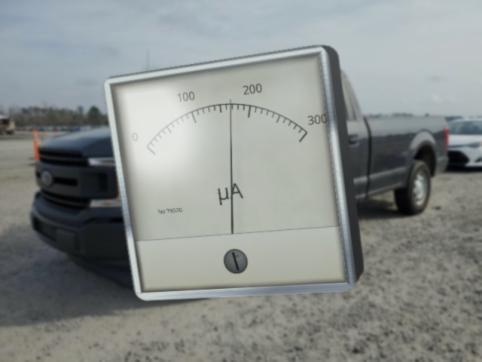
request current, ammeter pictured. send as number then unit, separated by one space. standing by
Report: 170 µA
